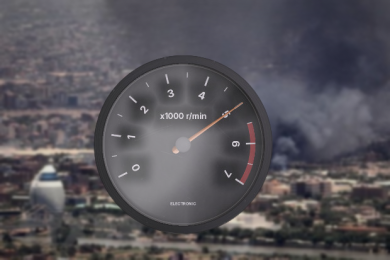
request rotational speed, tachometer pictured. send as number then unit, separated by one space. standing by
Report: 5000 rpm
